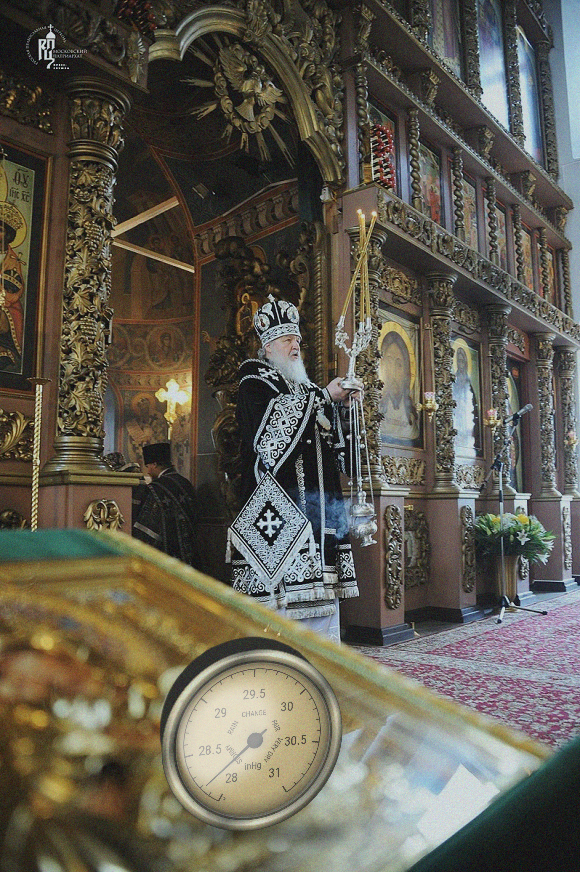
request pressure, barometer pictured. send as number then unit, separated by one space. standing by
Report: 28.2 inHg
